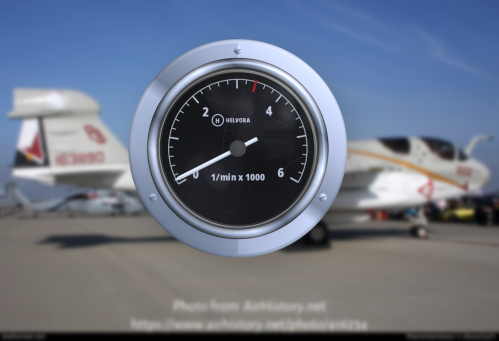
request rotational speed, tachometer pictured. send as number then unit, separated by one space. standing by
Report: 100 rpm
